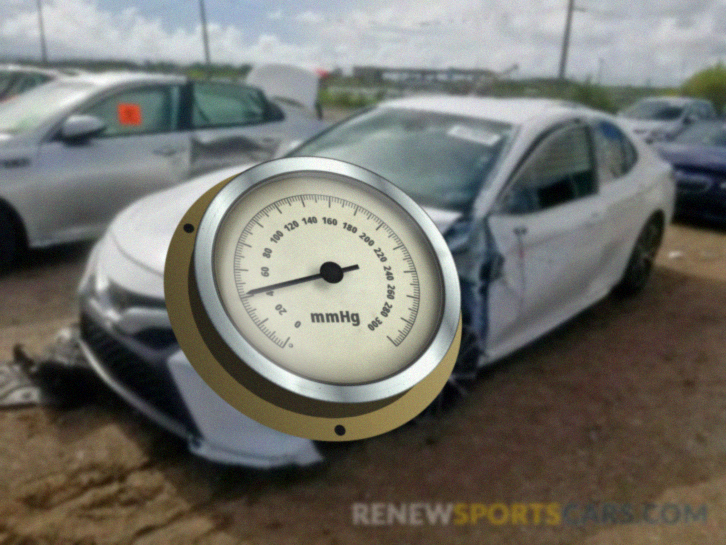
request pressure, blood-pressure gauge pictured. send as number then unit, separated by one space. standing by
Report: 40 mmHg
